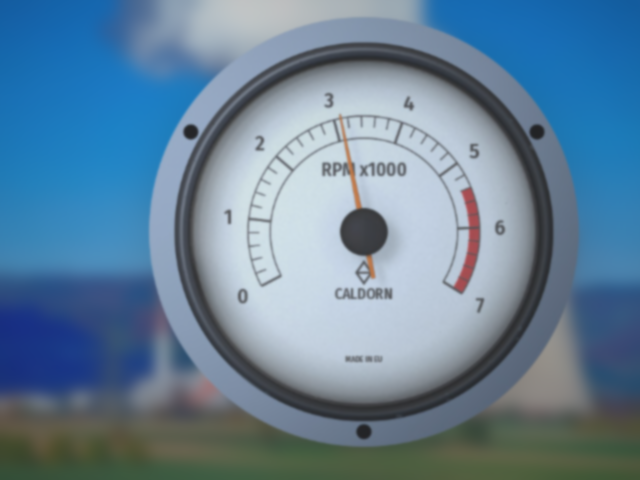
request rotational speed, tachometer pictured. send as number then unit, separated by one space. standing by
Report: 3100 rpm
